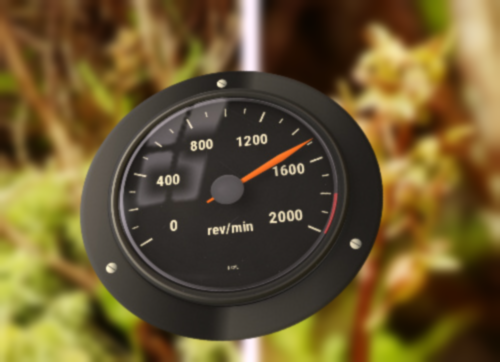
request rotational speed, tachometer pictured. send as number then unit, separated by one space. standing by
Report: 1500 rpm
